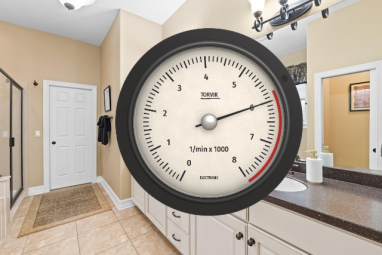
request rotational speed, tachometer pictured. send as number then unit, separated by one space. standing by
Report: 6000 rpm
